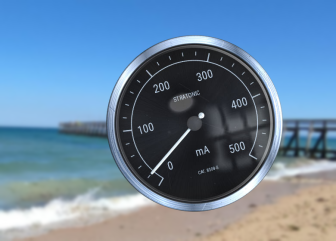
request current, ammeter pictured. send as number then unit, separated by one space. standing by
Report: 20 mA
